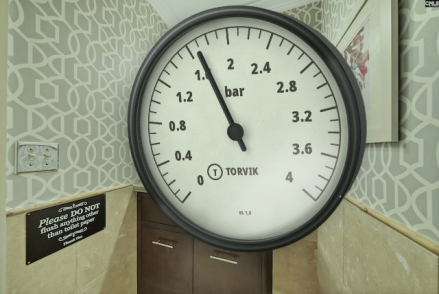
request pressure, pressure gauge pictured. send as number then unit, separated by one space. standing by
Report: 1.7 bar
